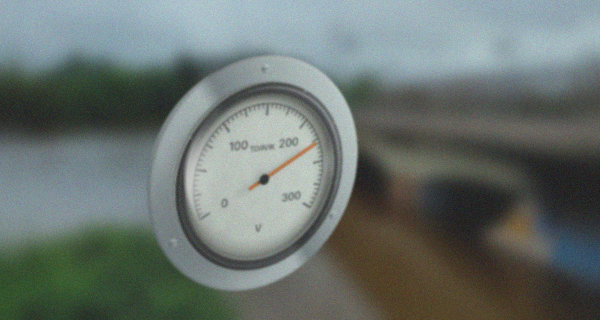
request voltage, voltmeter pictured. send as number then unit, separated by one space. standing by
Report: 225 V
